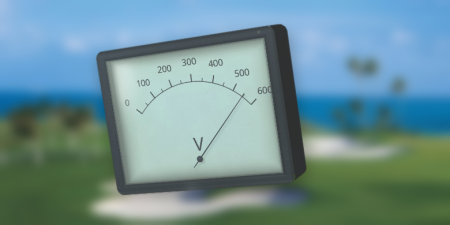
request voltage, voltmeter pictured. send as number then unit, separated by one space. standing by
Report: 550 V
